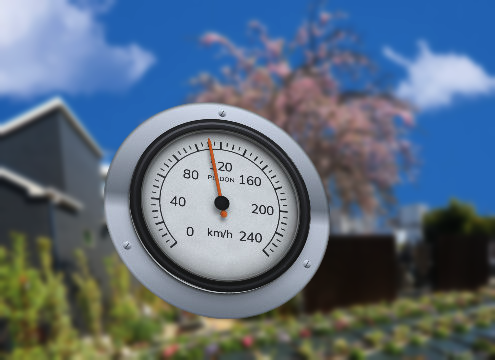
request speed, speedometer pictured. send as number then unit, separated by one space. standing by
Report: 110 km/h
